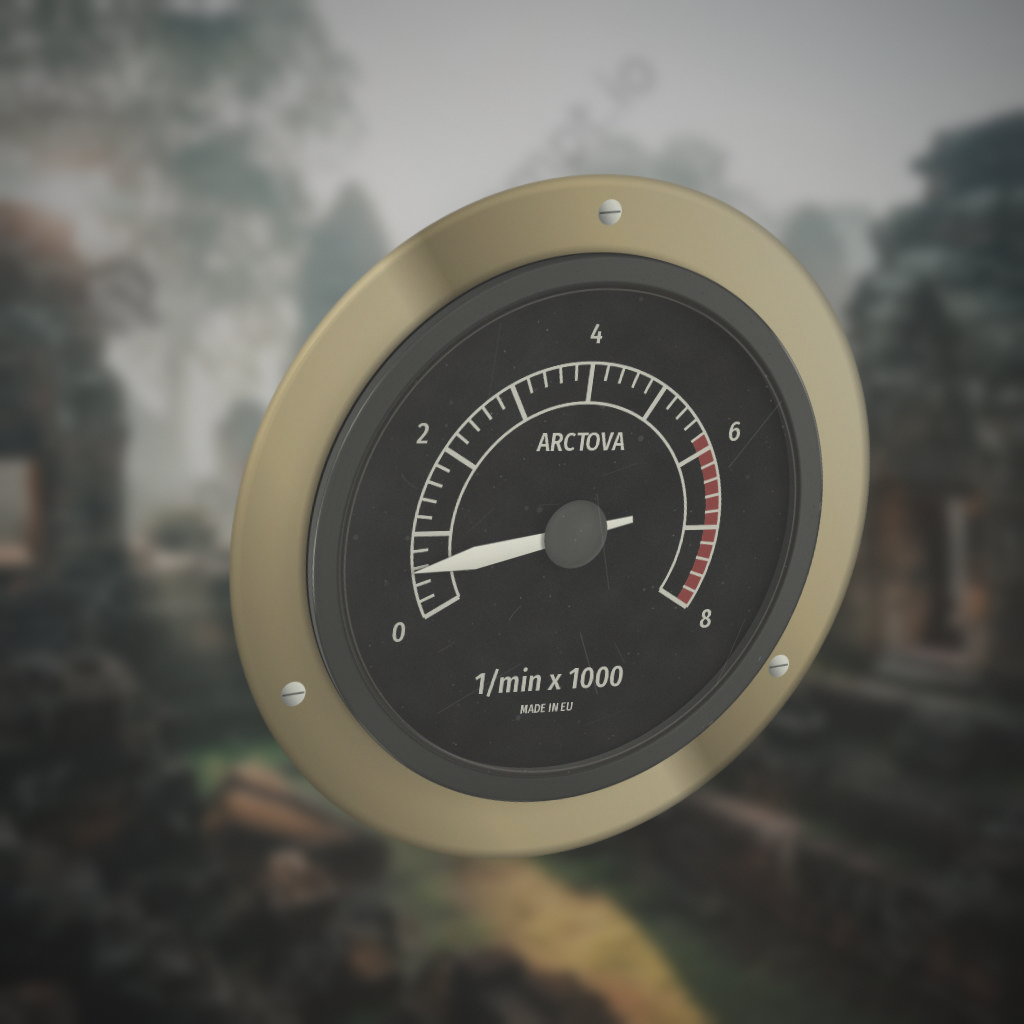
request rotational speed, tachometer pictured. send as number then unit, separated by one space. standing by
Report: 600 rpm
